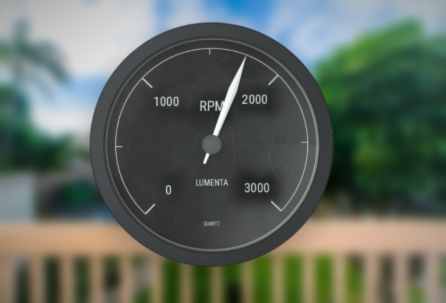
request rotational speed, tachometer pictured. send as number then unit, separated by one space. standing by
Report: 1750 rpm
